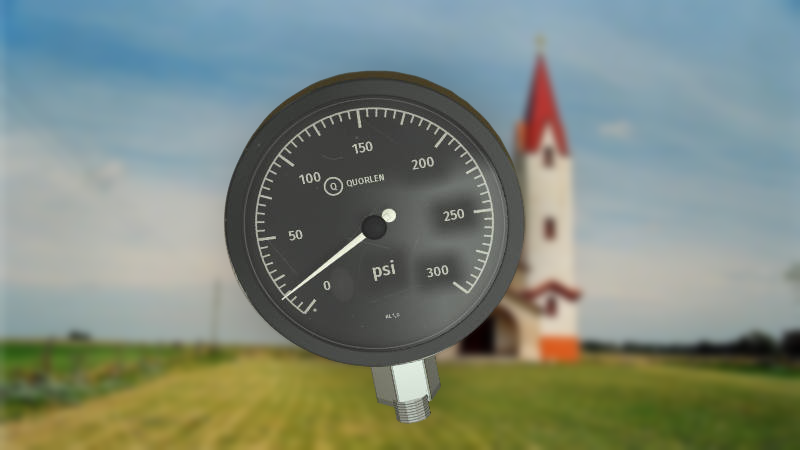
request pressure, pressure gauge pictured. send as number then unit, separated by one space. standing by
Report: 15 psi
